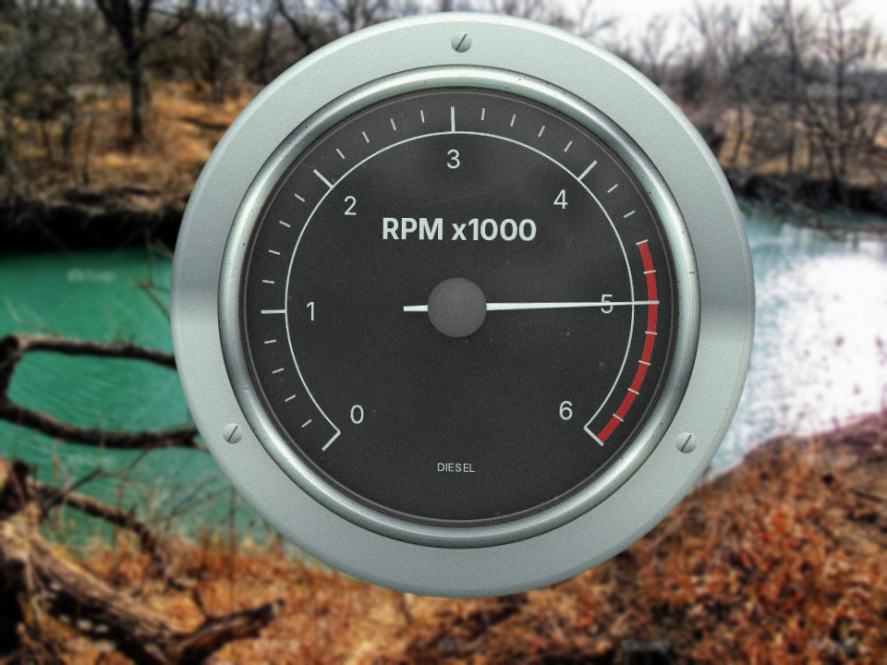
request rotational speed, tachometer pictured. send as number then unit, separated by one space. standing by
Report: 5000 rpm
